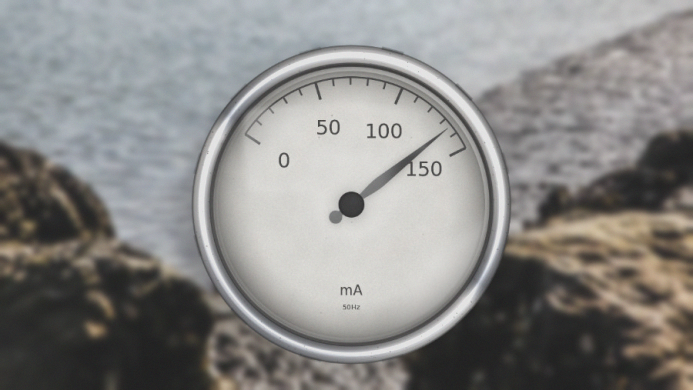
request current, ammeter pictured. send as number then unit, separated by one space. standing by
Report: 135 mA
